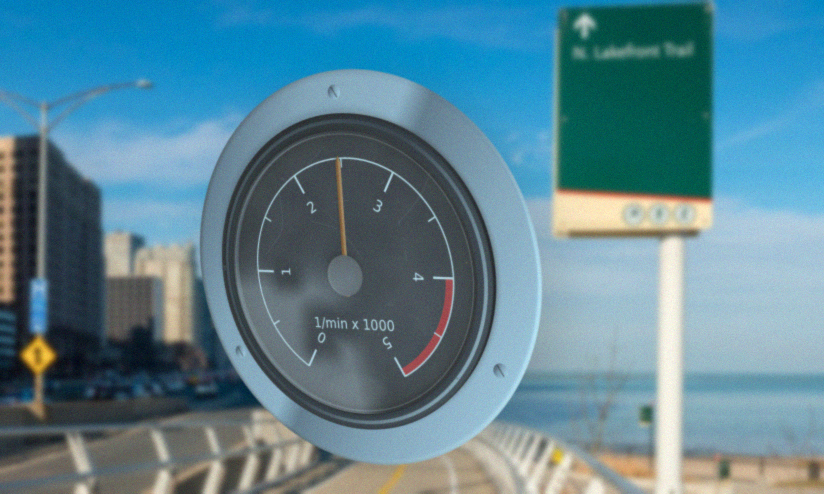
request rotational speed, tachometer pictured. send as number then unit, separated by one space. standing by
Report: 2500 rpm
